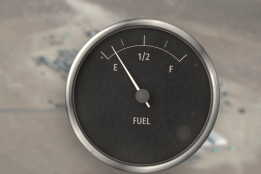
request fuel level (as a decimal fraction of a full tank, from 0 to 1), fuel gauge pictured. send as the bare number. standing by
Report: 0.125
